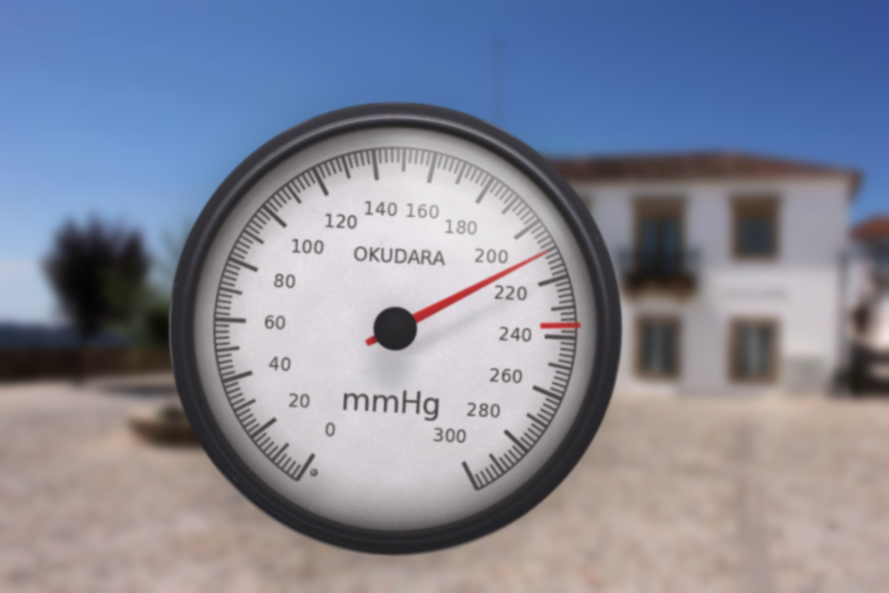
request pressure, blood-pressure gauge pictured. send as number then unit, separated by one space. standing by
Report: 210 mmHg
